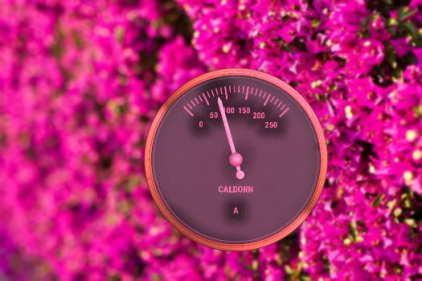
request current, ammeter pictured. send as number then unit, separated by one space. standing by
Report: 80 A
